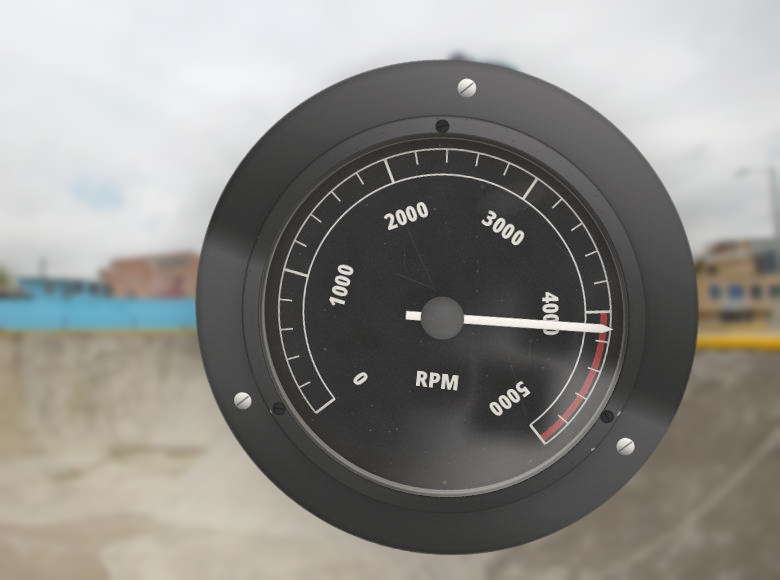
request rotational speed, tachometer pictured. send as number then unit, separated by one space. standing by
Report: 4100 rpm
